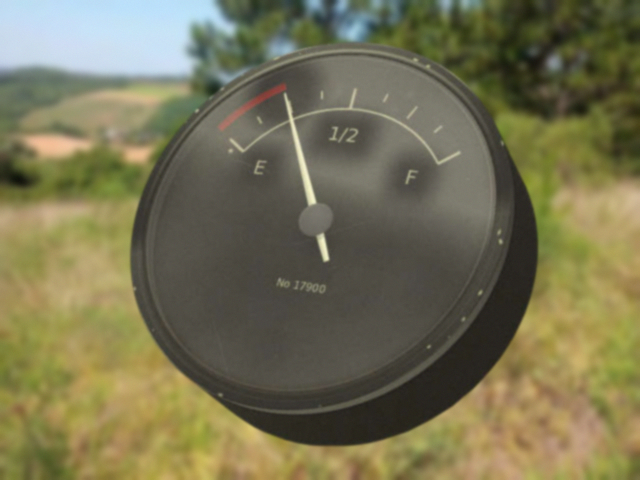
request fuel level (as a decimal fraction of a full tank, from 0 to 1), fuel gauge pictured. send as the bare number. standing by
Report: 0.25
